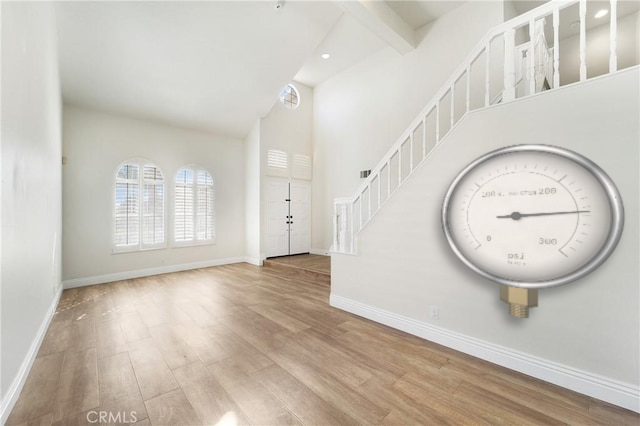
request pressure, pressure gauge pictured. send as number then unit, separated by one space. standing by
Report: 245 psi
